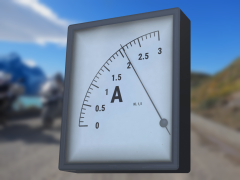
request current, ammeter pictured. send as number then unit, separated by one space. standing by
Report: 2.1 A
